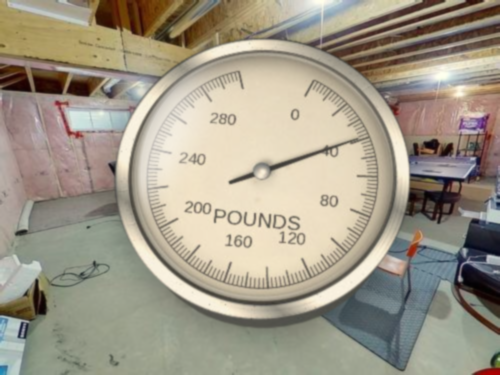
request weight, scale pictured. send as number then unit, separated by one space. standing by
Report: 40 lb
